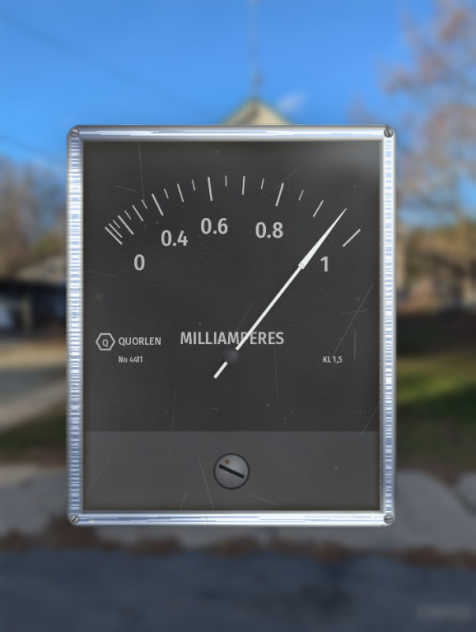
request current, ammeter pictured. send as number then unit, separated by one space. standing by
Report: 0.95 mA
